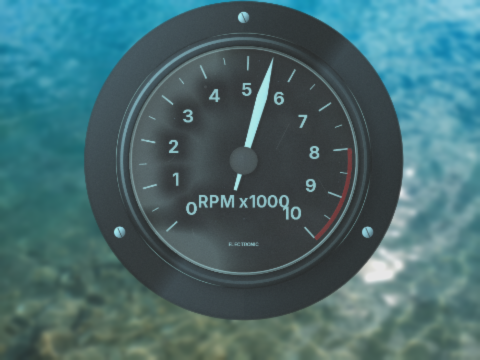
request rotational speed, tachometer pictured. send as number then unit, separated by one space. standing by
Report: 5500 rpm
